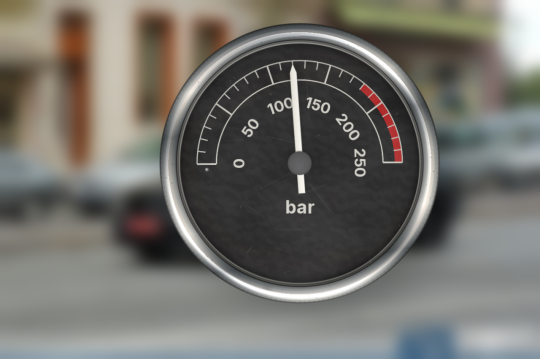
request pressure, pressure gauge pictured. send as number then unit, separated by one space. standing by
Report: 120 bar
